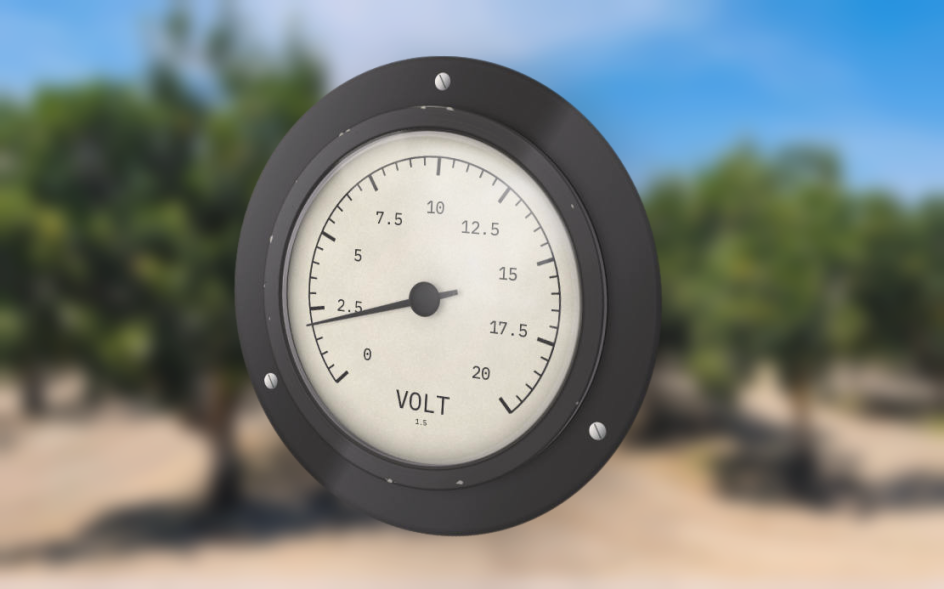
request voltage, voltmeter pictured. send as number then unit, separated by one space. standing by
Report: 2 V
